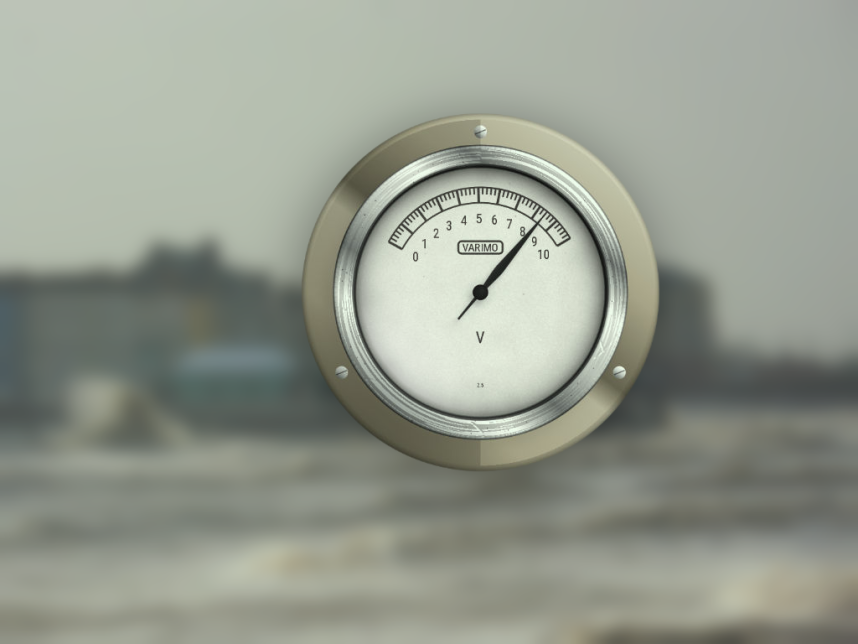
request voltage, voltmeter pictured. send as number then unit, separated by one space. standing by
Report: 8.4 V
